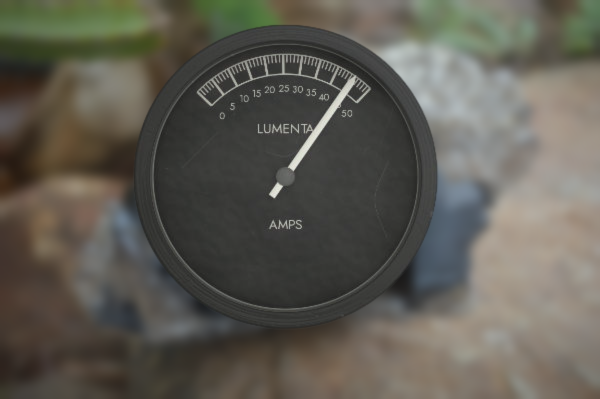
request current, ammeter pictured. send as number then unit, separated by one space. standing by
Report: 45 A
